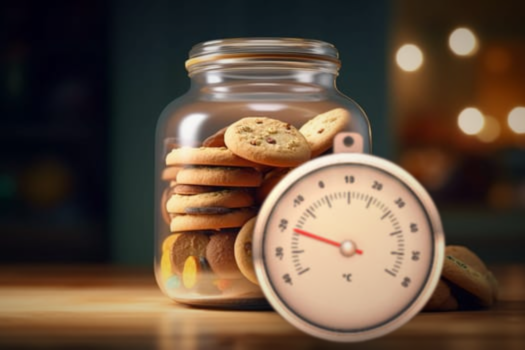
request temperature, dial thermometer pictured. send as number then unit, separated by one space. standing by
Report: -20 °C
